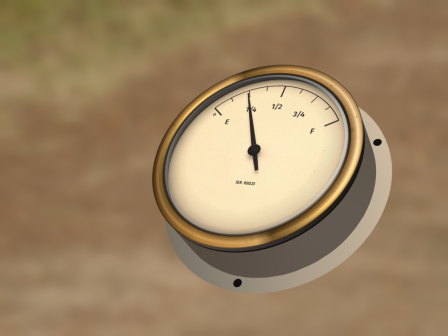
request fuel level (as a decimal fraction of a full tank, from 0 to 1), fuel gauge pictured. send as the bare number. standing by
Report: 0.25
